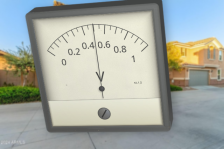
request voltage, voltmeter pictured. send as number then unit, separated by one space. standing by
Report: 0.5 V
